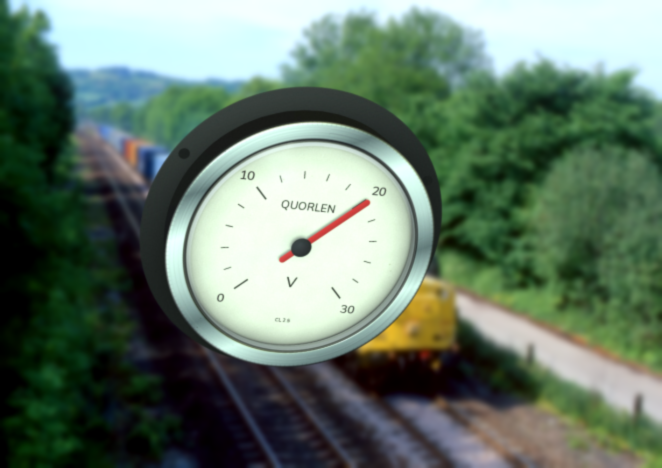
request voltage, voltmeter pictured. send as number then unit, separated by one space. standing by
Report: 20 V
